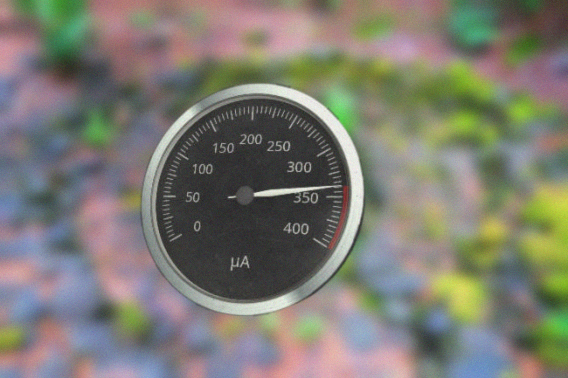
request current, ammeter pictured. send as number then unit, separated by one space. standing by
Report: 340 µA
